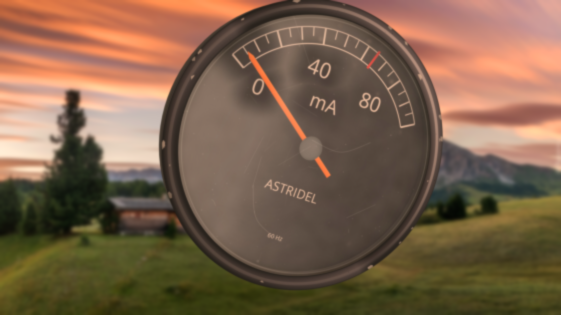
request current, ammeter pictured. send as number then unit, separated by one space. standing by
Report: 5 mA
